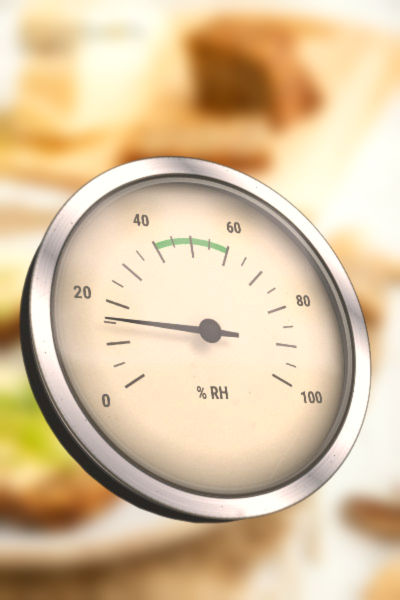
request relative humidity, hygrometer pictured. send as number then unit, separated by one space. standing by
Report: 15 %
